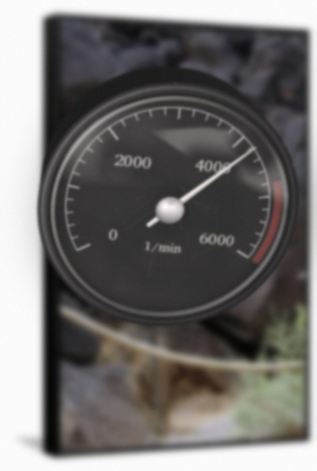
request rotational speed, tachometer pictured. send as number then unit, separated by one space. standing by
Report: 4200 rpm
